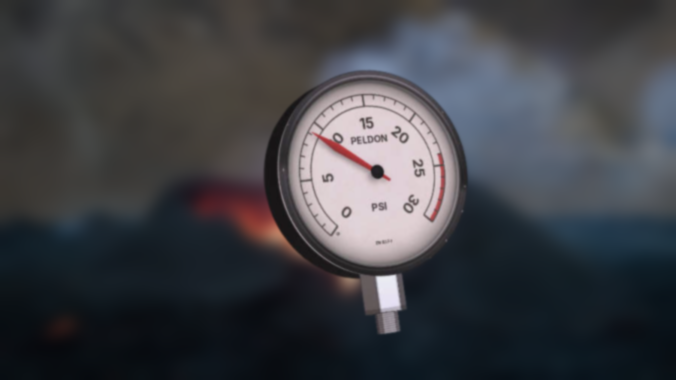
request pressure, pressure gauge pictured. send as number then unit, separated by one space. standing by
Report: 9 psi
